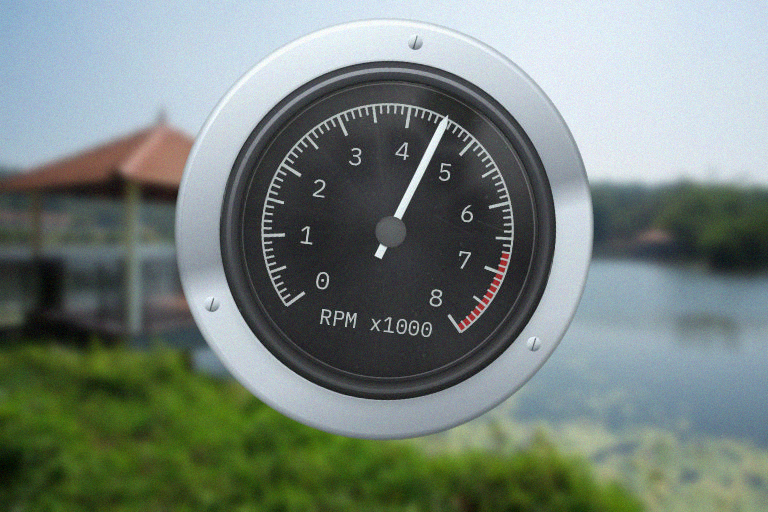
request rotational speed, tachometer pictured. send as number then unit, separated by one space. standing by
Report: 4500 rpm
